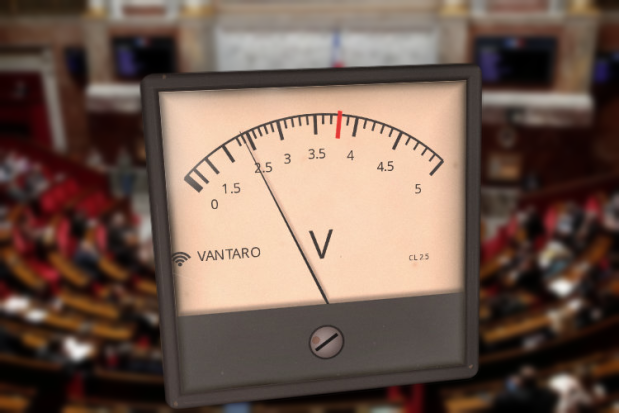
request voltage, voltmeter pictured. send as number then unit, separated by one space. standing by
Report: 2.4 V
